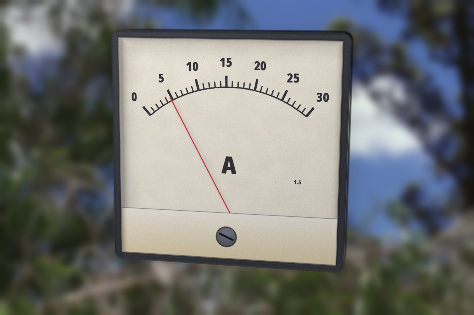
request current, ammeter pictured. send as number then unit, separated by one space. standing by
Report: 5 A
